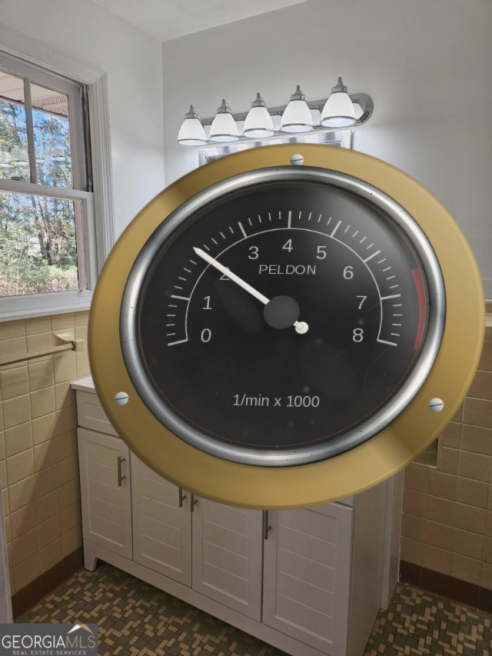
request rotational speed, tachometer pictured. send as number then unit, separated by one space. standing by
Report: 2000 rpm
